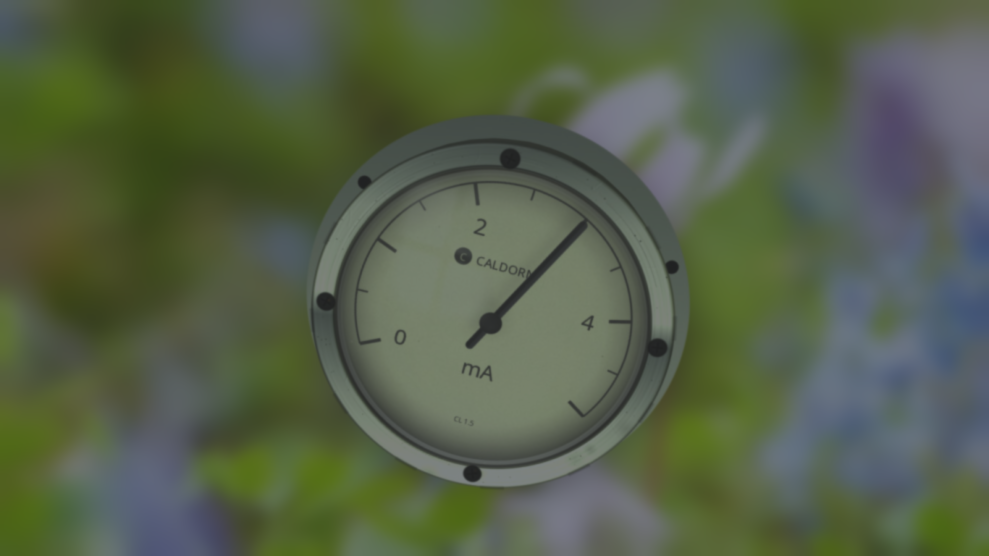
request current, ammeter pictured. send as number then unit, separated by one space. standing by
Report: 3 mA
